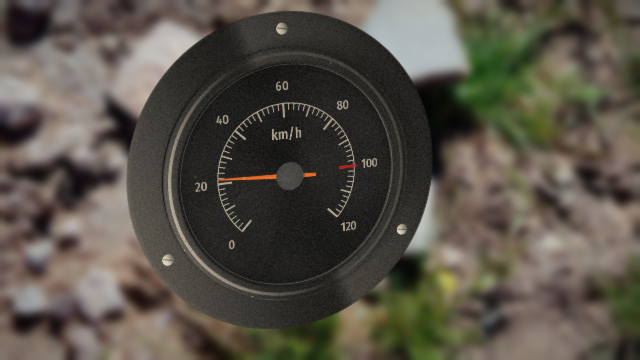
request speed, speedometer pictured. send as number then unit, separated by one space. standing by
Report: 22 km/h
